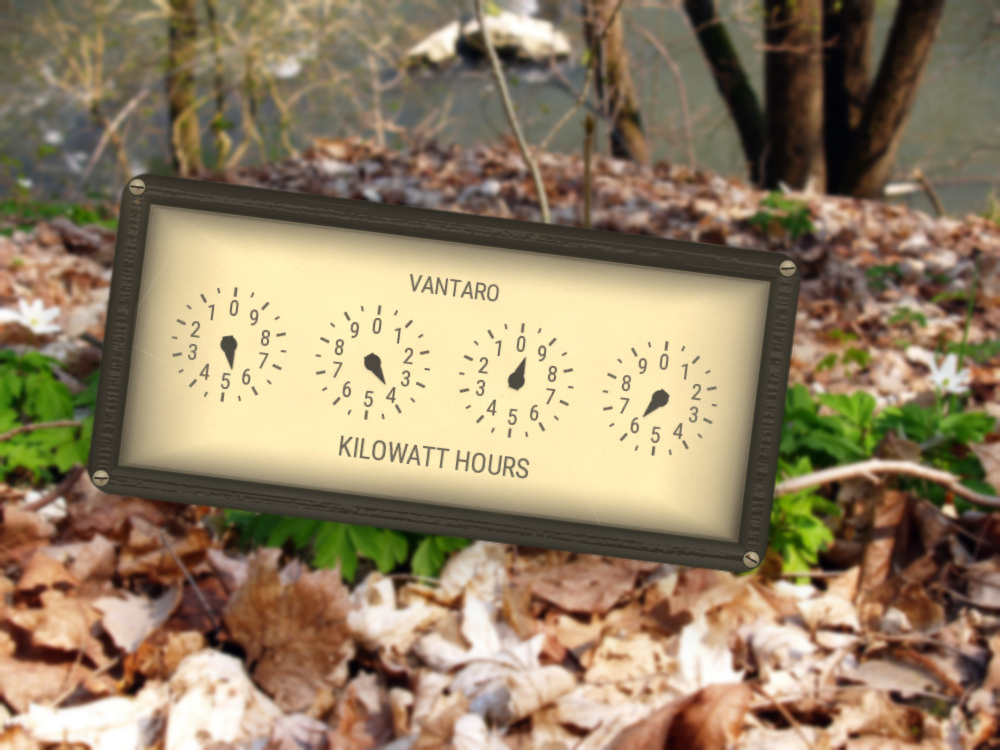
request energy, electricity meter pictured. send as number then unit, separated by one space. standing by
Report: 5396 kWh
